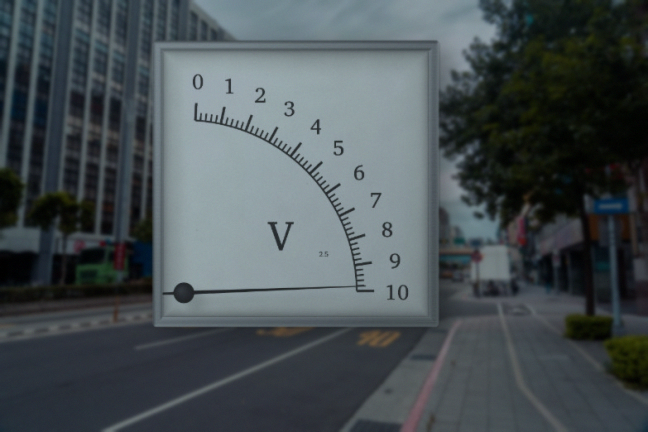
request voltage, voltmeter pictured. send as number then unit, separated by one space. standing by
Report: 9.8 V
